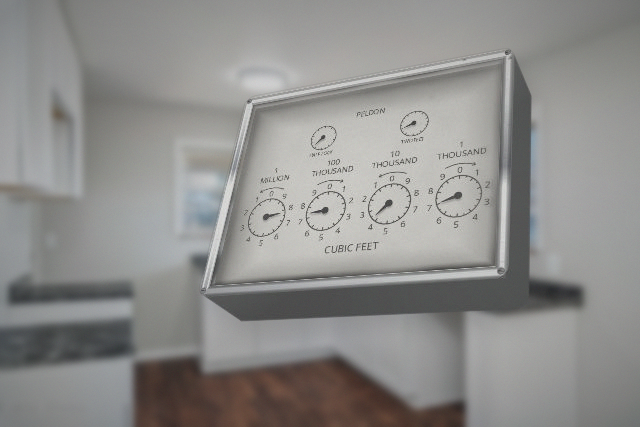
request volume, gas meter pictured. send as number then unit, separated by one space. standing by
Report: 773700 ft³
